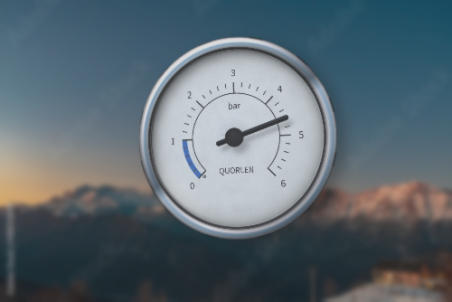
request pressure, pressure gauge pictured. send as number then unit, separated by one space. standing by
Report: 4.6 bar
